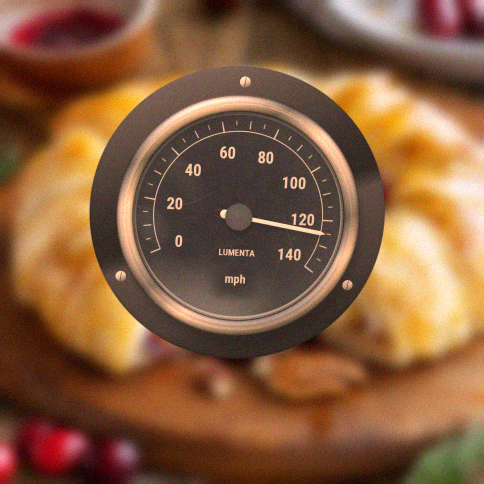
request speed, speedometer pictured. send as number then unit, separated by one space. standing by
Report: 125 mph
